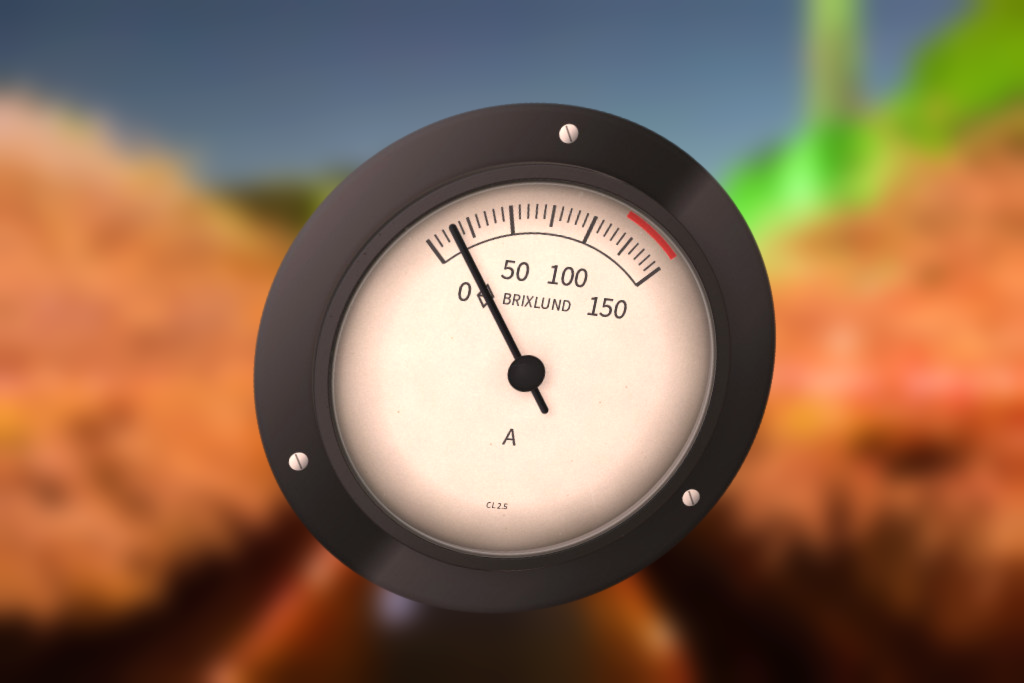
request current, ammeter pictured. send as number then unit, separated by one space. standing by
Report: 15 A
